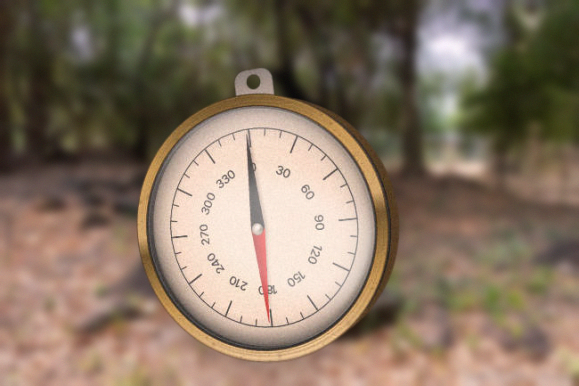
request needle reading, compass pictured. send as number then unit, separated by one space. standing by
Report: 180 °
